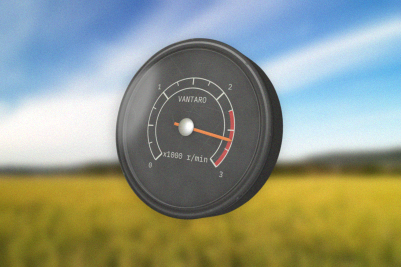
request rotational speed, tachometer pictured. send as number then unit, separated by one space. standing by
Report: 2625 rpm
